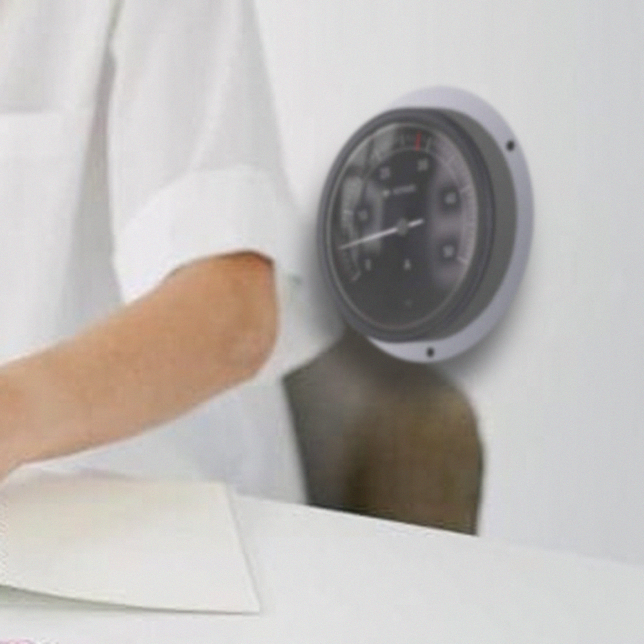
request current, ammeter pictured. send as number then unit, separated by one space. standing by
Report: 5 A
